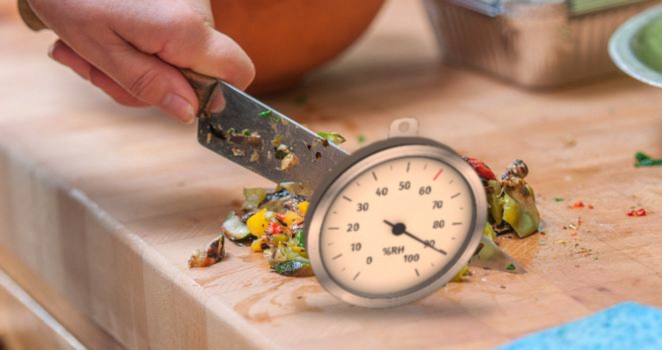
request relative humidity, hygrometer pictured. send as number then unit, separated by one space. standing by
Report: 90 %
